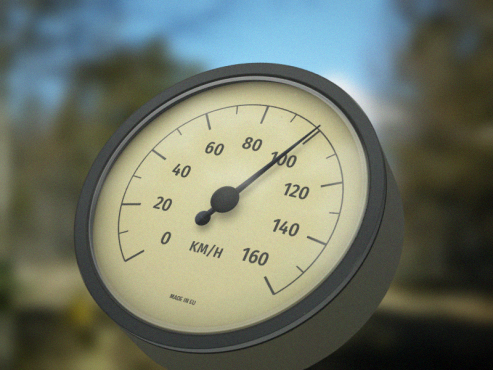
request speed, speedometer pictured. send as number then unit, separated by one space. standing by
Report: 100 km/h
